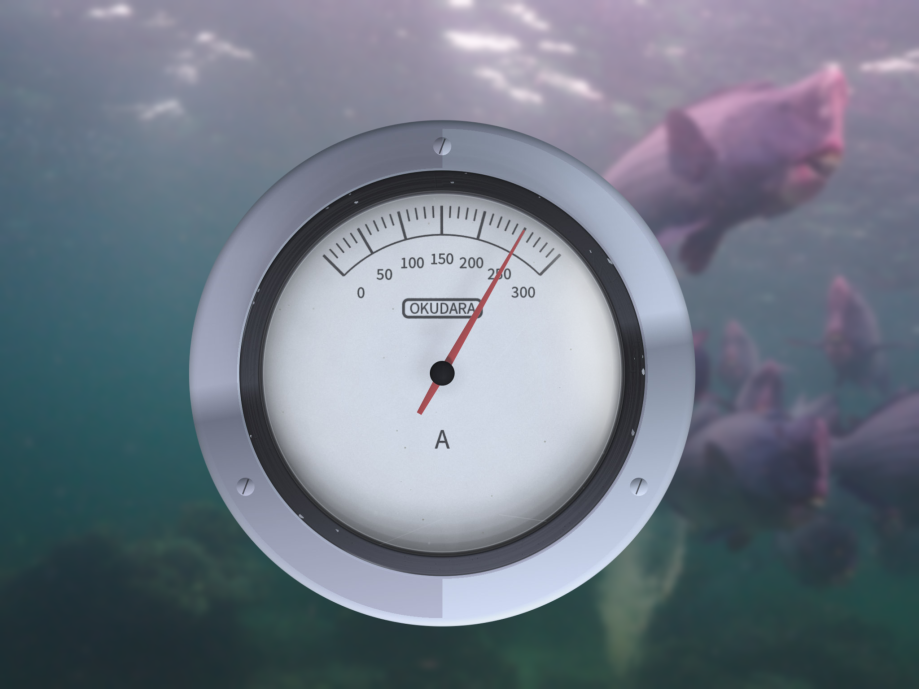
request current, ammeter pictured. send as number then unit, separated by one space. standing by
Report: 250 A
